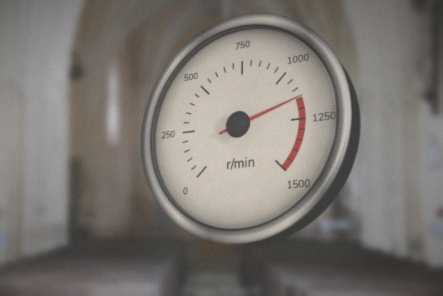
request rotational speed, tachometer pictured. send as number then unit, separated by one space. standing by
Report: 1150 rpm
